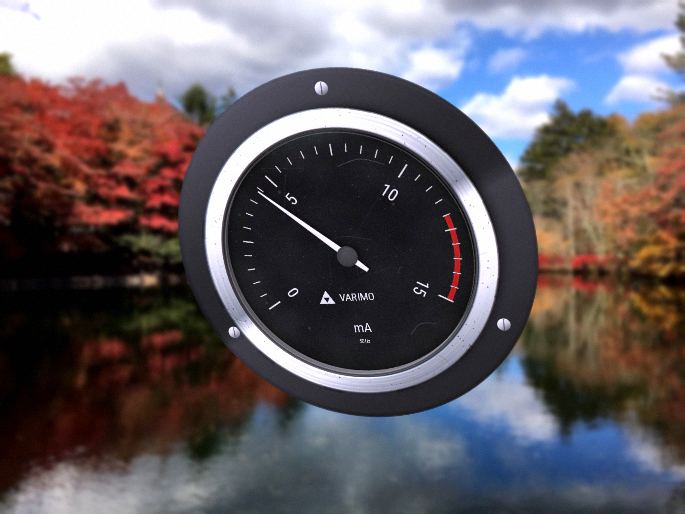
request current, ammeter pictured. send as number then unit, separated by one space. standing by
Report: 4.5 mA
